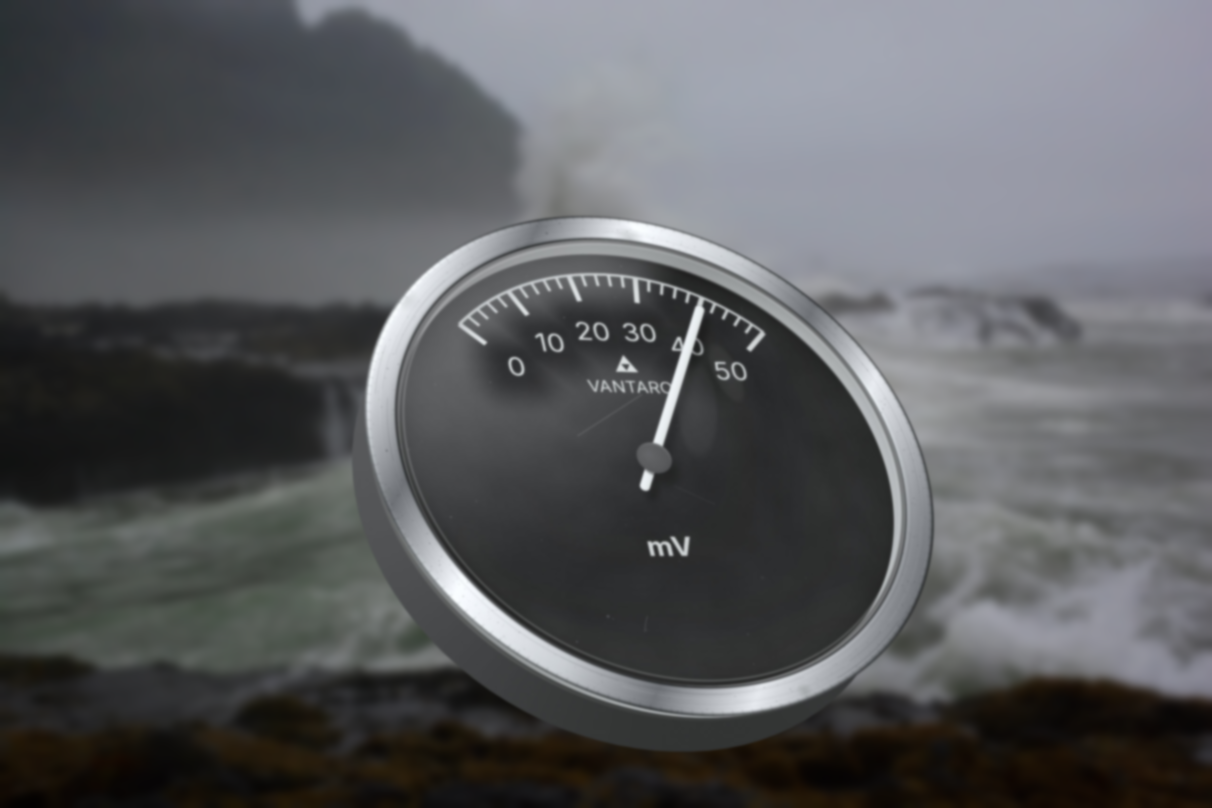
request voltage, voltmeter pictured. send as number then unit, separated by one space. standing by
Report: 40 mV
